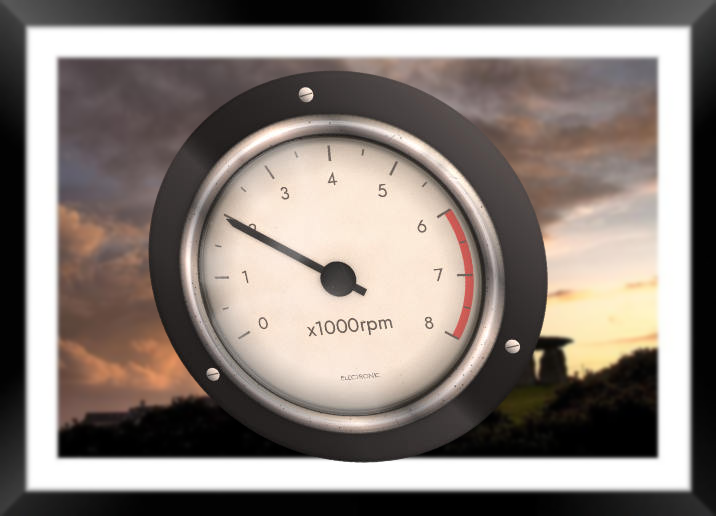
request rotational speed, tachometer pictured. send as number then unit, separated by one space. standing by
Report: 2000 rpm
